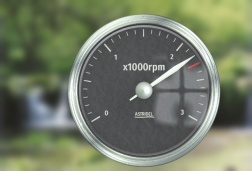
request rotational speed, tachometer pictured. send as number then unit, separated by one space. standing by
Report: 2200 rpm
